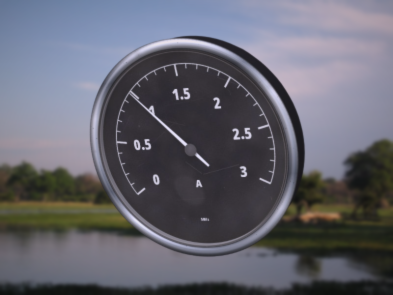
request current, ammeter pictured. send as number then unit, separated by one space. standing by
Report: 1 A
